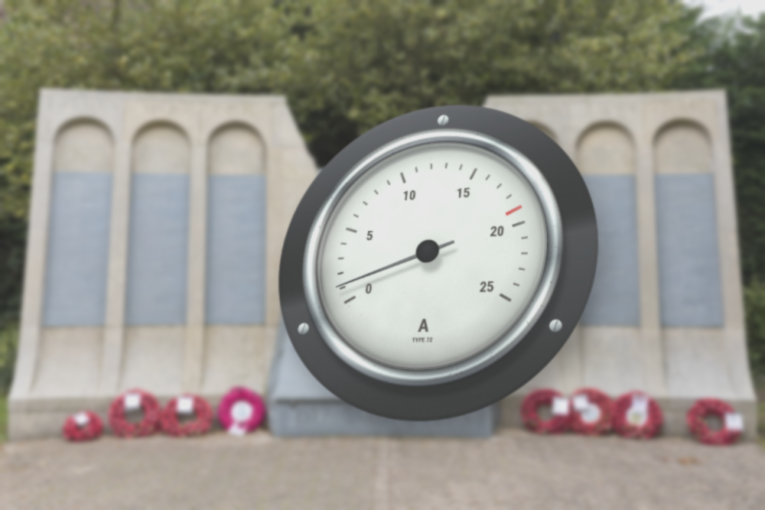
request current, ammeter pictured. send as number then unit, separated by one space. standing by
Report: 1 A
